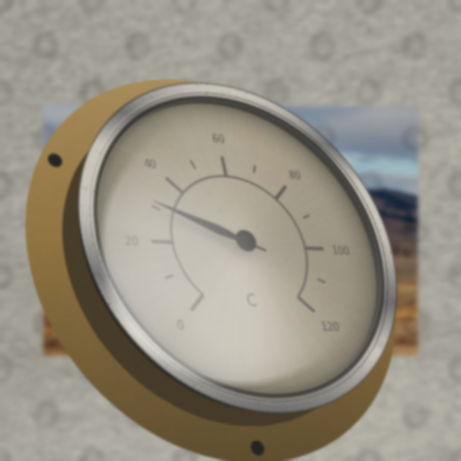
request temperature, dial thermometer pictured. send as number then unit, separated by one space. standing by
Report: 30 °C
